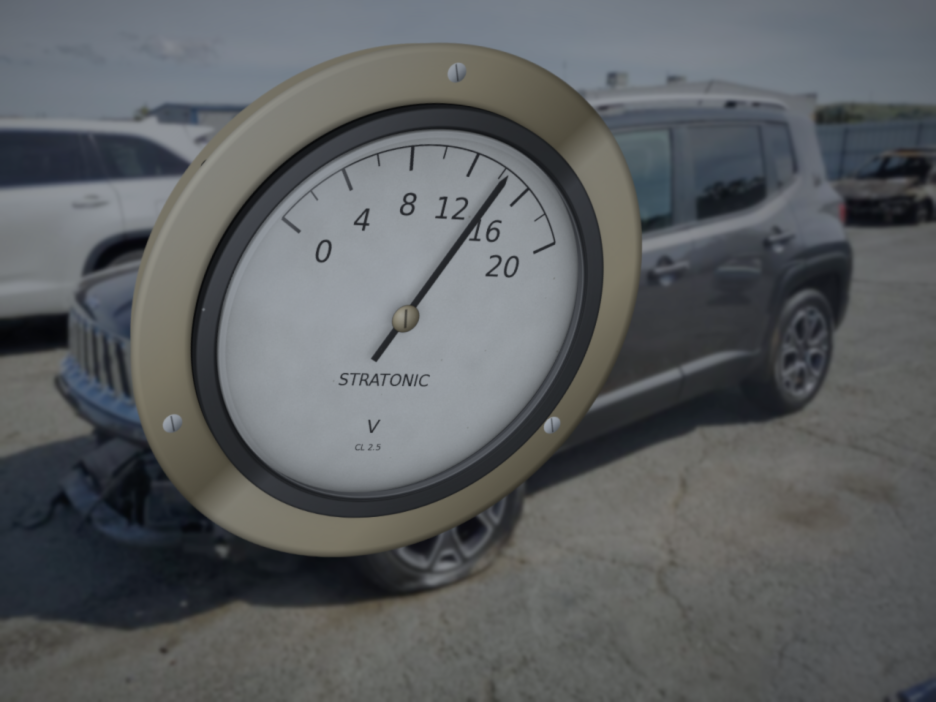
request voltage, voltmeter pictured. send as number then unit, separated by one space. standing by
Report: 14 V
